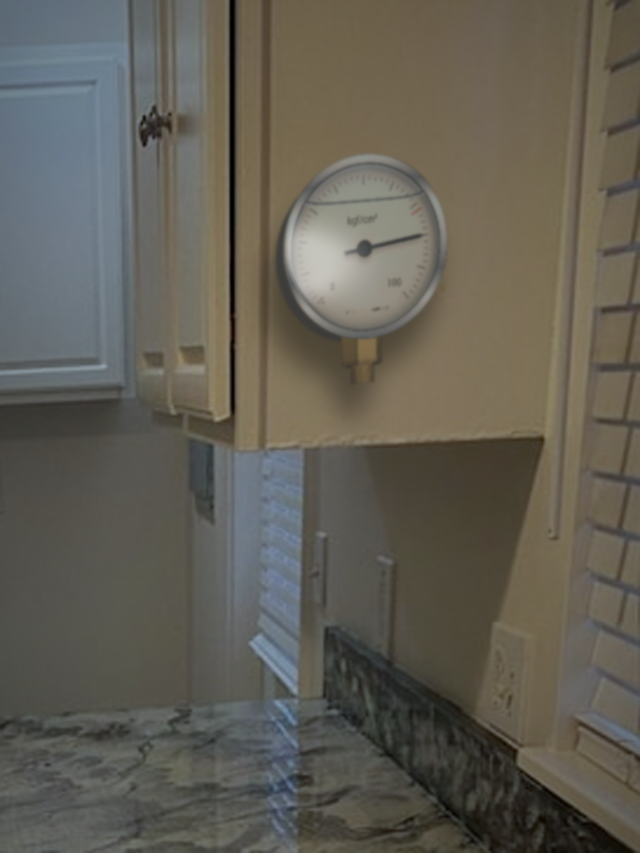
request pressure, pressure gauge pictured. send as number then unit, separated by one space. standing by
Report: 80 kg/cm²
